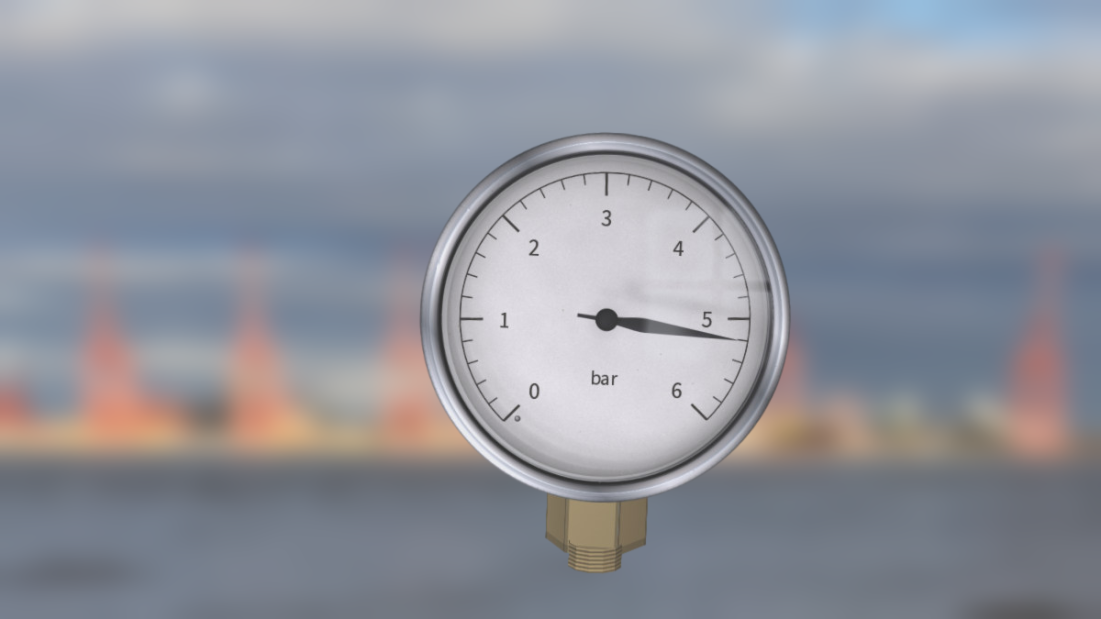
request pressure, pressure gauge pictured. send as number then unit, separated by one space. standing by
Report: 5.2 bar
